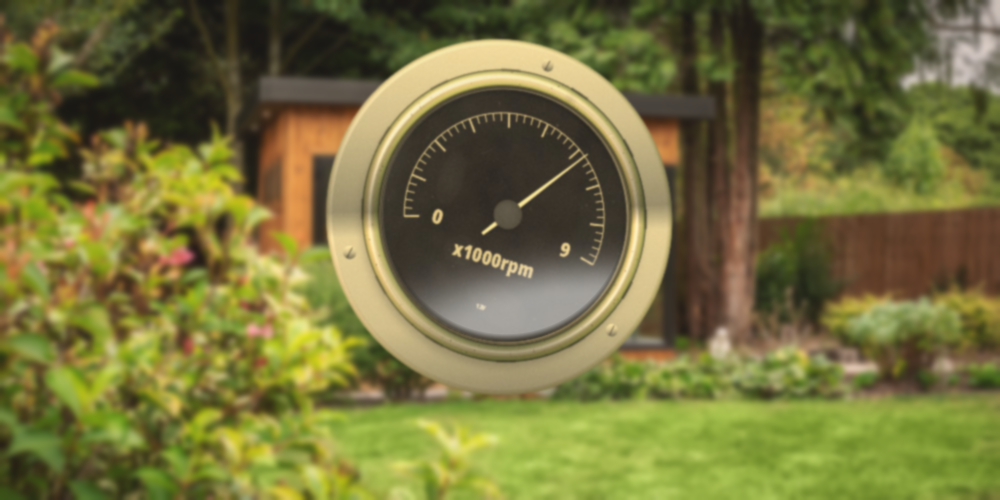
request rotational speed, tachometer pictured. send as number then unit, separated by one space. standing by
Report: 6200 rpm
